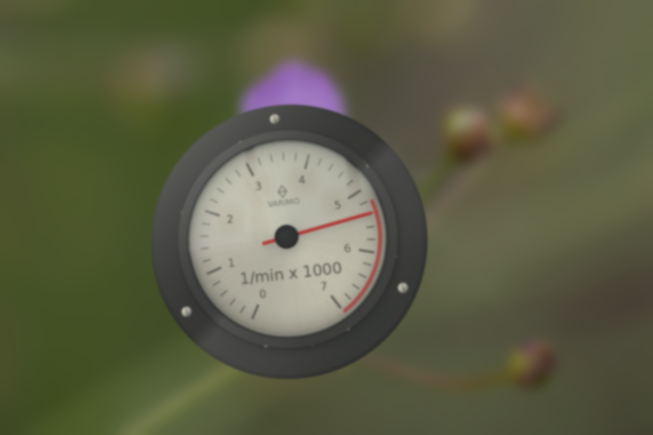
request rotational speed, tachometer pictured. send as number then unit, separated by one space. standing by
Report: 5400 rpm
